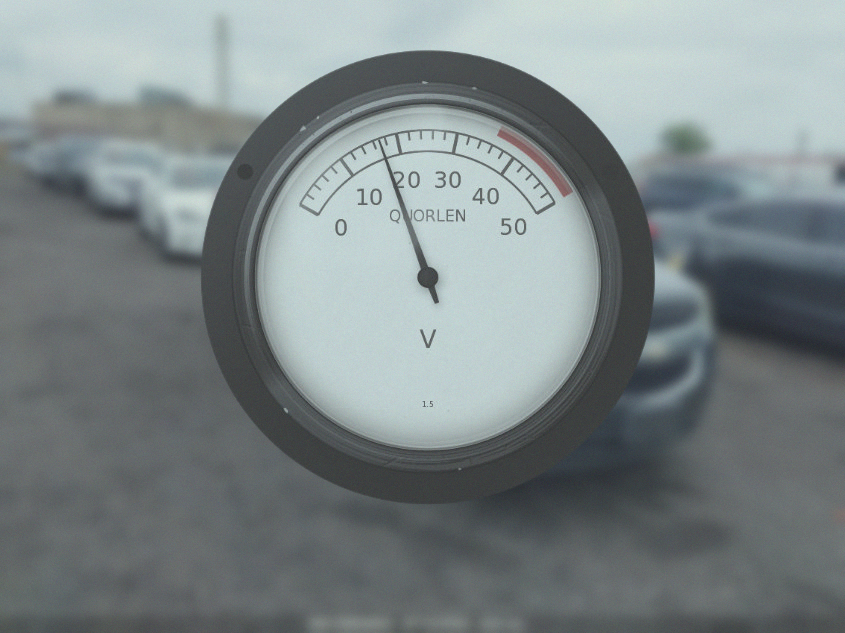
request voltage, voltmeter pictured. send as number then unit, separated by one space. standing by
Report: 17 V
